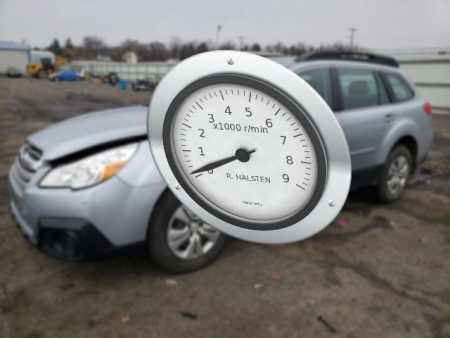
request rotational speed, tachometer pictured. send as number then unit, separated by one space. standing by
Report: 200 rpm
